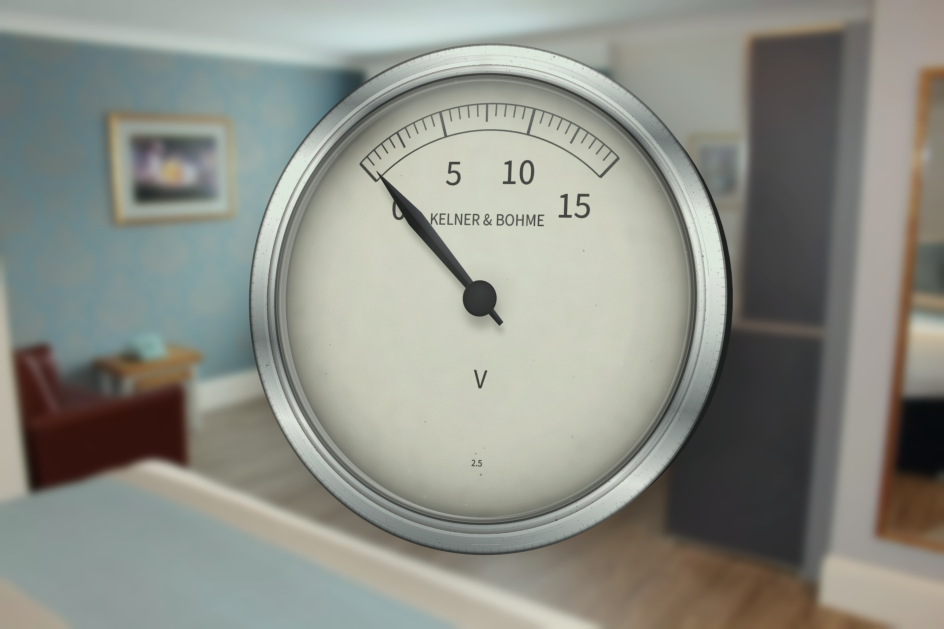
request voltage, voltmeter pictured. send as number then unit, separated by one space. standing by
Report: 0.5 V
